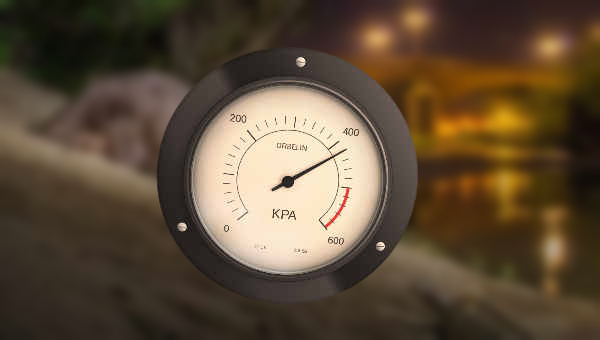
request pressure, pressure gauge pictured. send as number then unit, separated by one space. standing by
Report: 420 kPa
